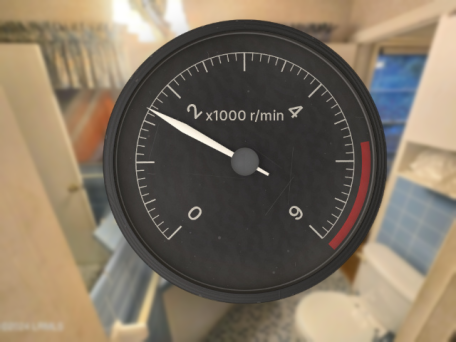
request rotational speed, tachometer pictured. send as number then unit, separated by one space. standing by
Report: 1650 rpm
